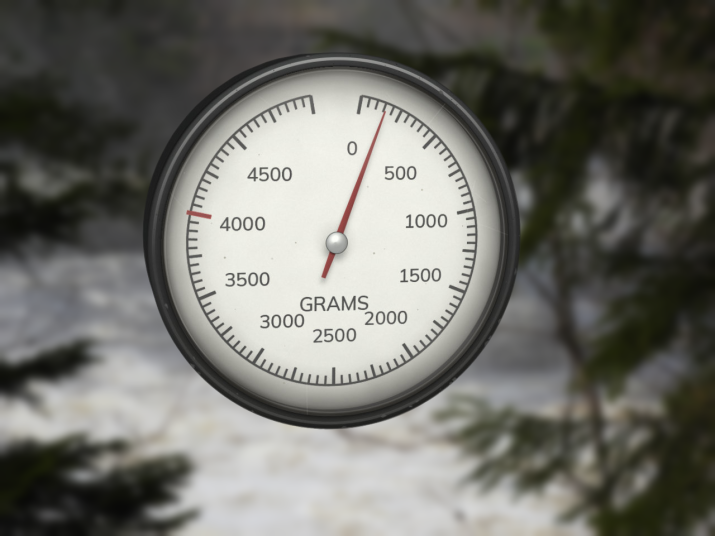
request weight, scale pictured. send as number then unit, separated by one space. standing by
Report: 150 g
